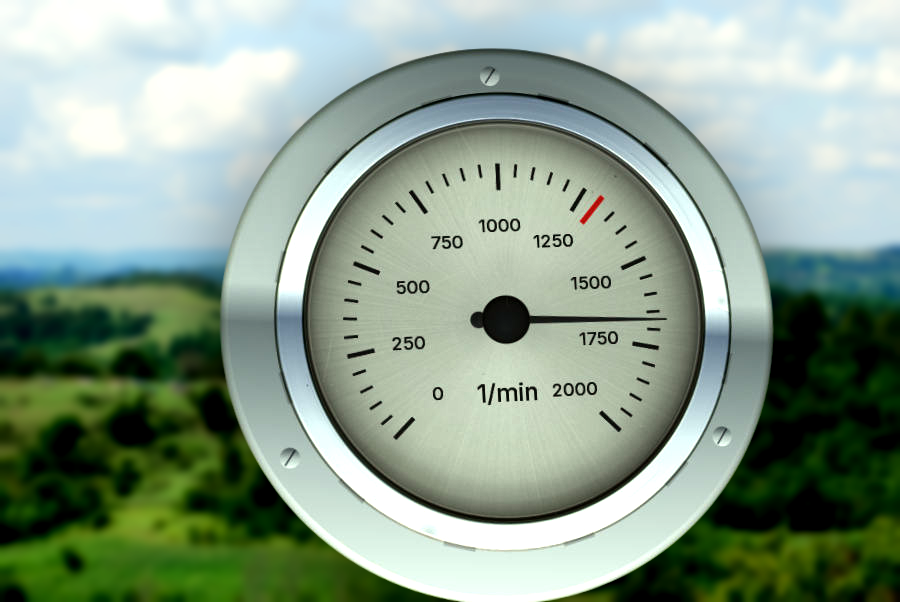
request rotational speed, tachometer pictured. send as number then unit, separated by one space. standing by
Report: 1675 rpm
